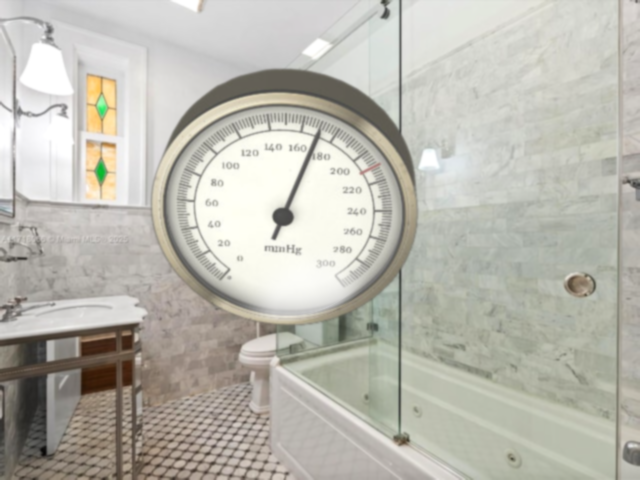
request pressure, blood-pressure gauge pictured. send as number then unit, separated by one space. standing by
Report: 170 mmHg
